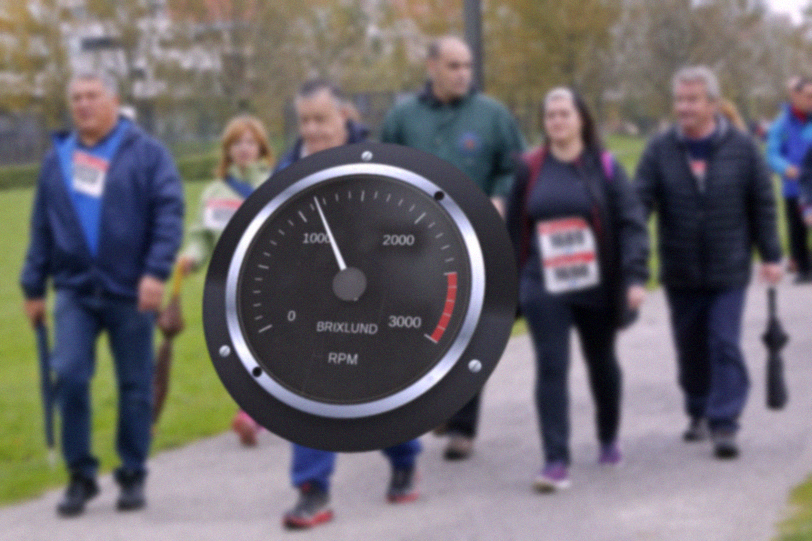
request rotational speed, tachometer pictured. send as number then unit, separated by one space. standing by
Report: 1150 rpm
